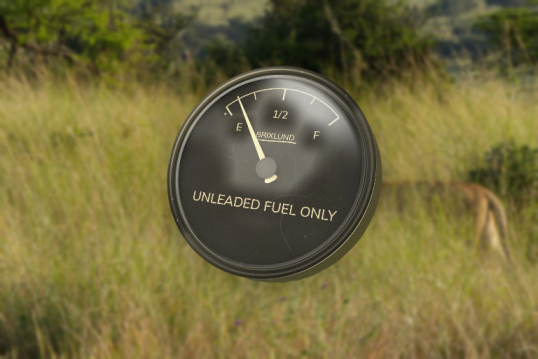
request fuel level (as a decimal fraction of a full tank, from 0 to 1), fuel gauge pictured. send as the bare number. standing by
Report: 0.125
